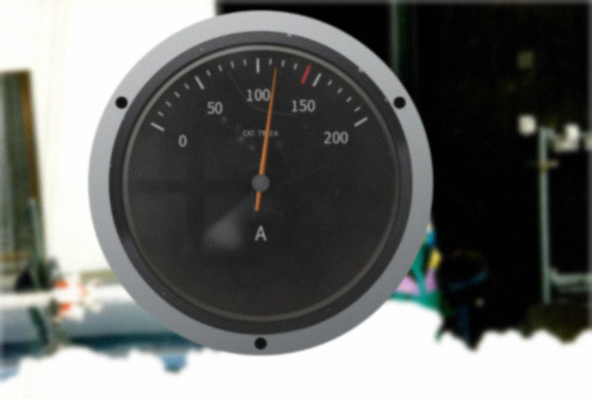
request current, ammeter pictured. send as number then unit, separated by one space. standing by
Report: 115 A
